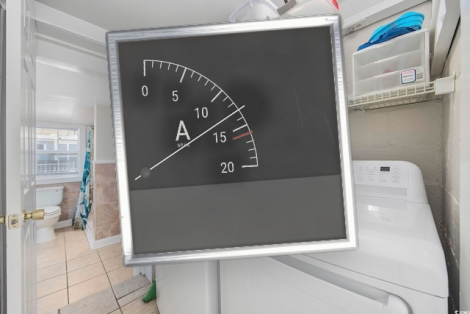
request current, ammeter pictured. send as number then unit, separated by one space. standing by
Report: 13 A
